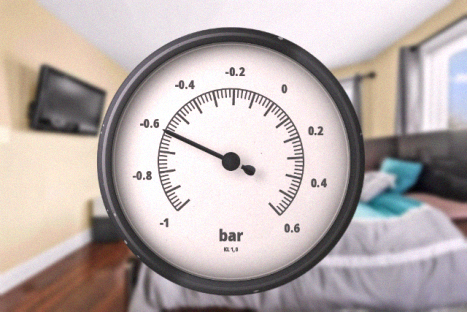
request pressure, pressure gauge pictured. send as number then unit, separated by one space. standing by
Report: -0.6 bar
